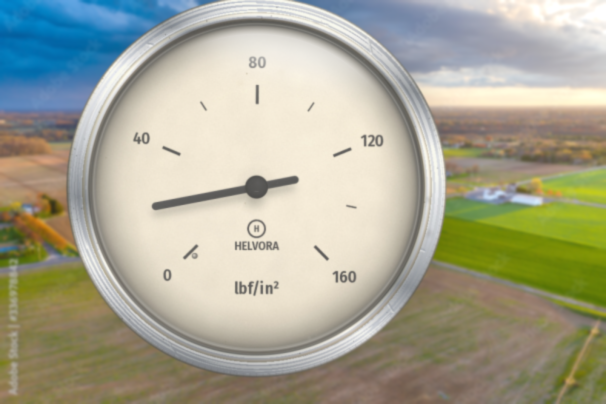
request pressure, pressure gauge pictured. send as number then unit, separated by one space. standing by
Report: 20 psi
